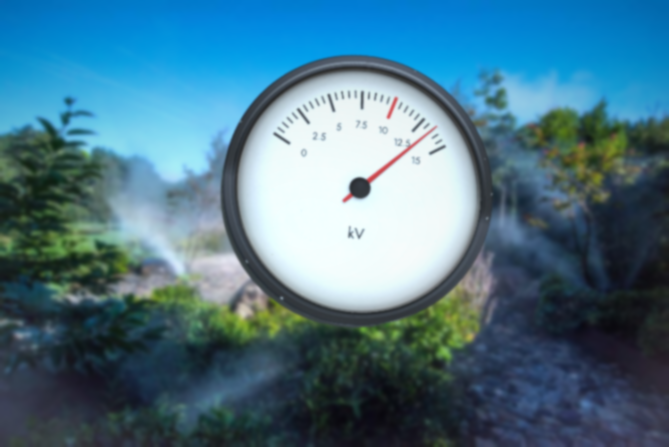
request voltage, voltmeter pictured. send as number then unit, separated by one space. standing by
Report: 13.5 kV
